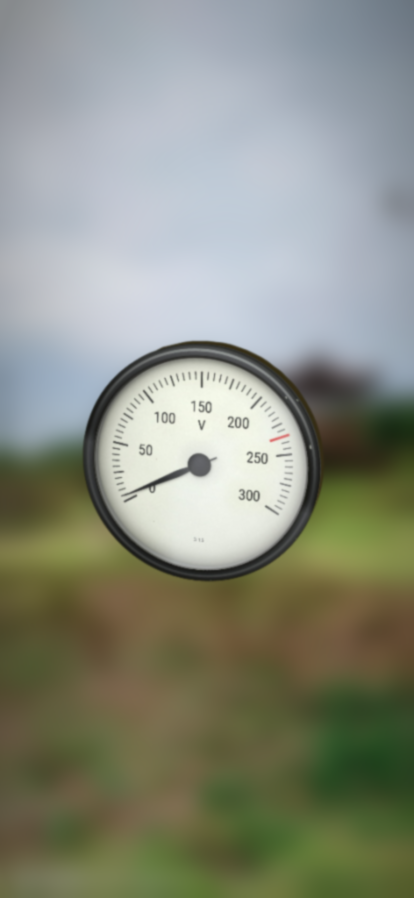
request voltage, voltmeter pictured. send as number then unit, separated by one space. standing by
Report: 5 V
